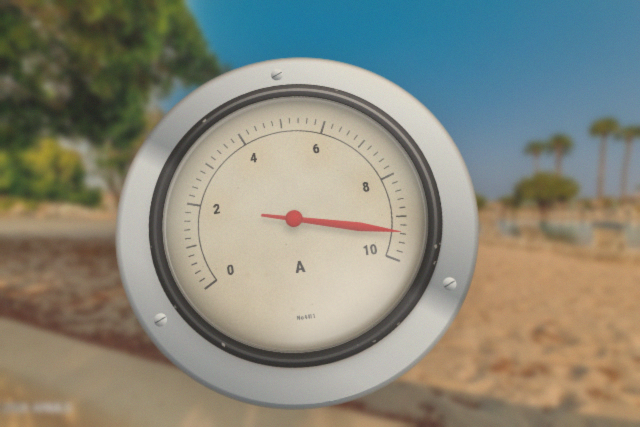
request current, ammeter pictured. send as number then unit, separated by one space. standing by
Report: 9.4 A
